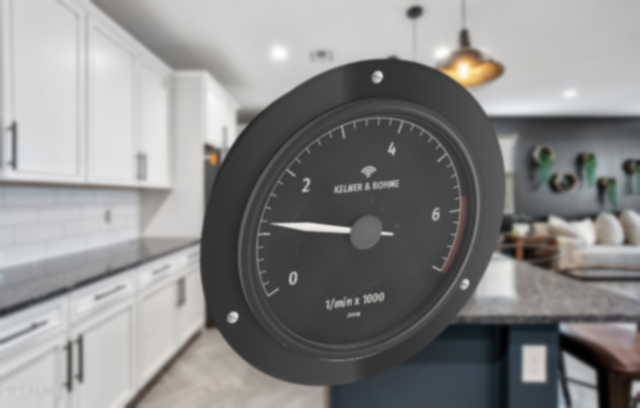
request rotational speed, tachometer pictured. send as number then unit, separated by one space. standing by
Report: 1200 rpm
